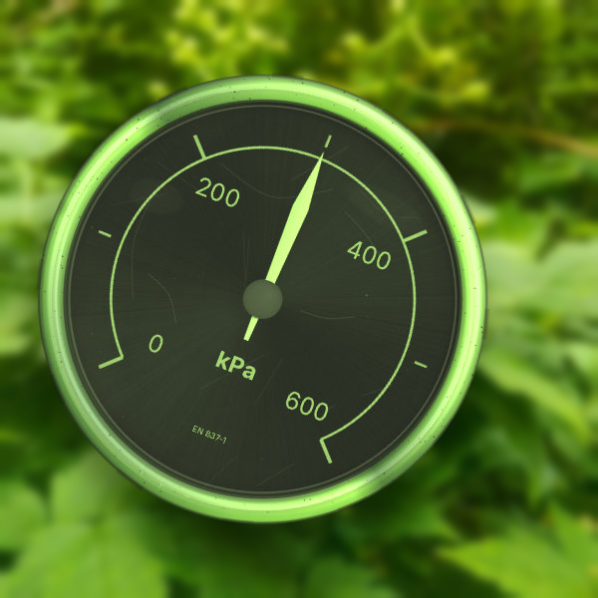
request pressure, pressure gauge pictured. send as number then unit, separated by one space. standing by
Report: 300 kPa
